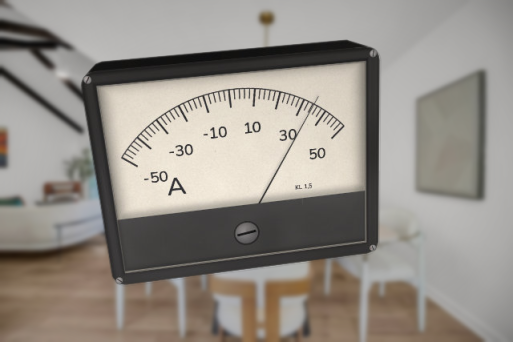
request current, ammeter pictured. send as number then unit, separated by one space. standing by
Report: 34 A
